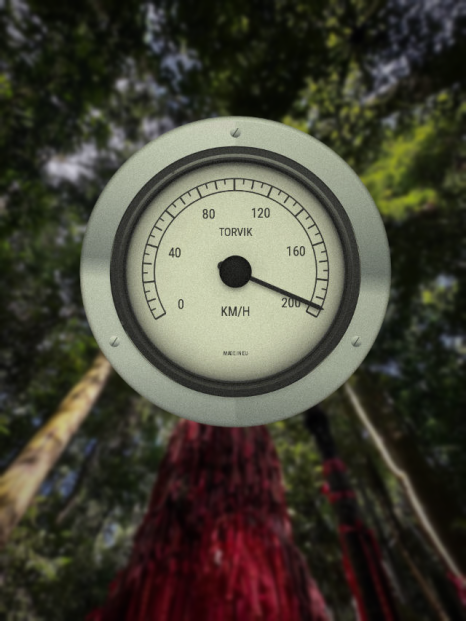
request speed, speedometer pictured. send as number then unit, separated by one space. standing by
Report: 195 km/h
